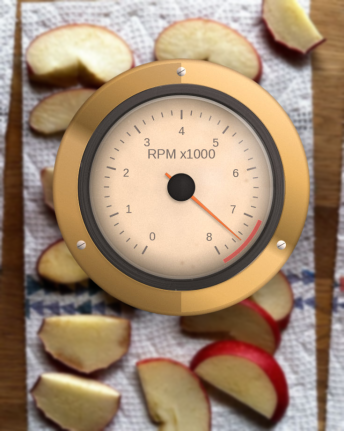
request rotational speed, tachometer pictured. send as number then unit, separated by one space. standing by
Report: 7500 rpm
